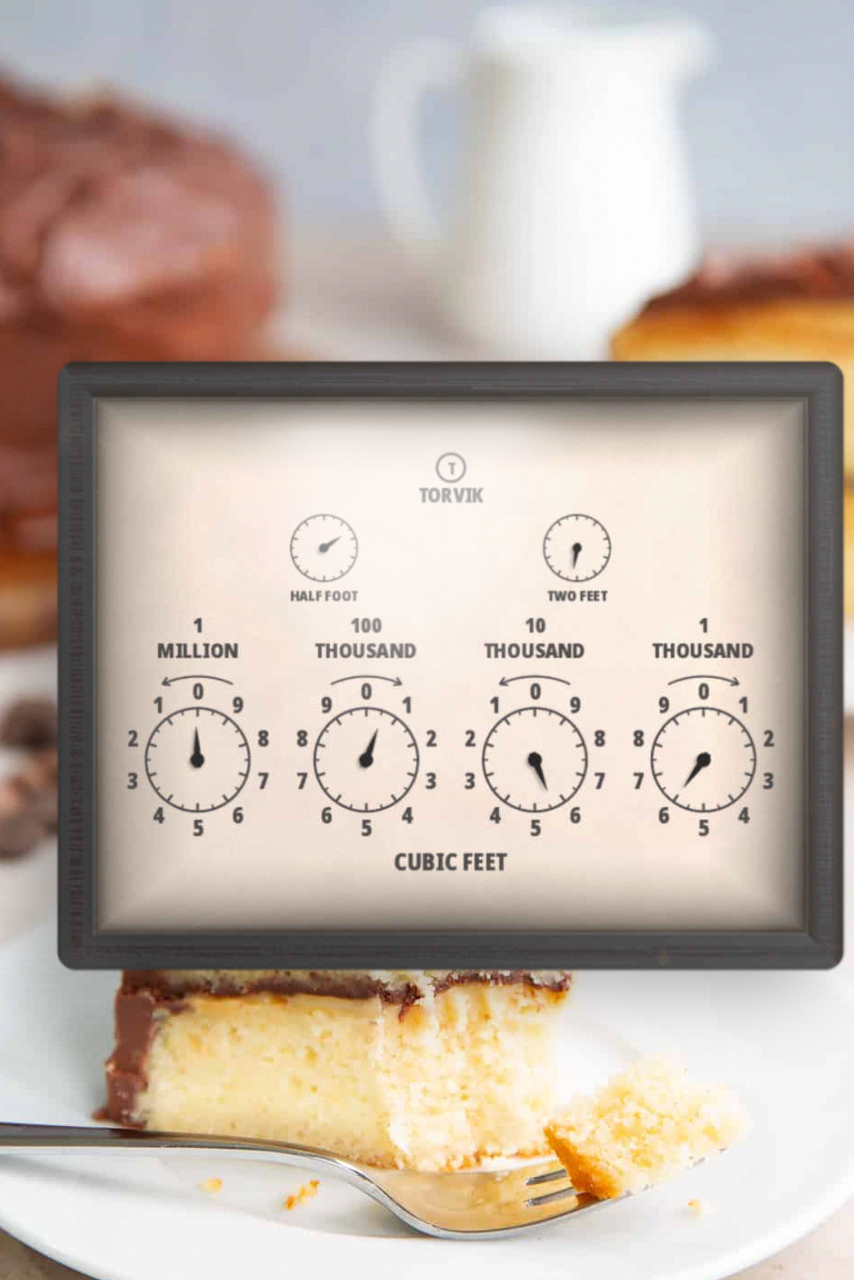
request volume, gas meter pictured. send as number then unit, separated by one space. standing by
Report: 5600 ft³
